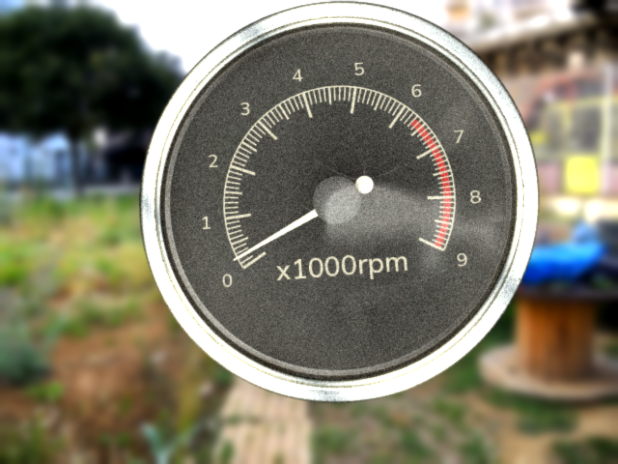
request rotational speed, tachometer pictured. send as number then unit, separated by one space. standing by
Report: 200 rpm
